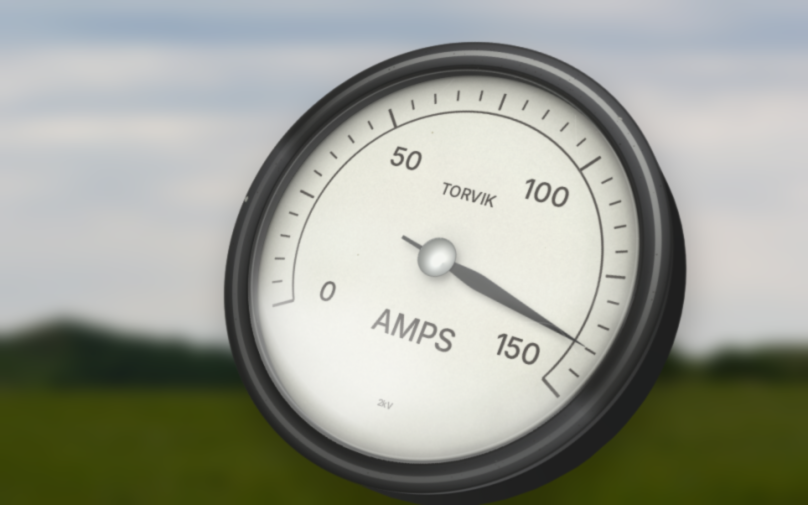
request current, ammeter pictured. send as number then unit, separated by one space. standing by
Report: 140 A
